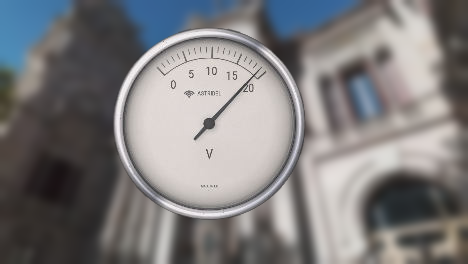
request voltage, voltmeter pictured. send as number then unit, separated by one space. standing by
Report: 19 V
